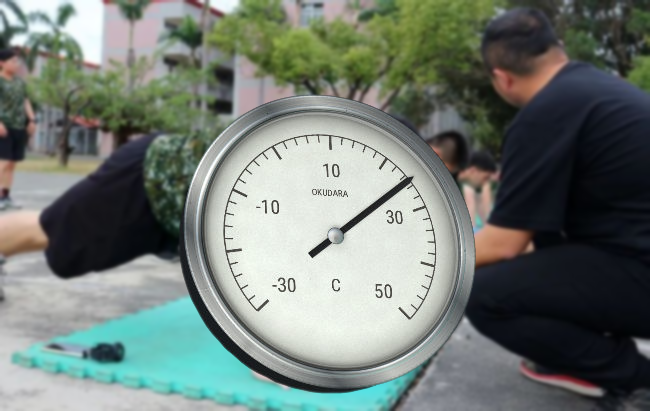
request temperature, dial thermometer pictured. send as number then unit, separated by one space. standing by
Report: 25 °C
